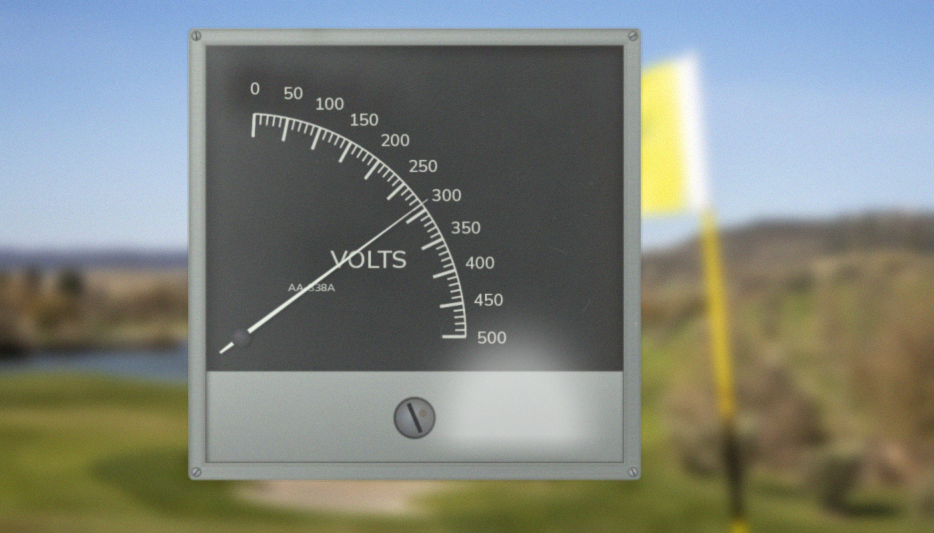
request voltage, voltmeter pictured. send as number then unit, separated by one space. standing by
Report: 290 V
